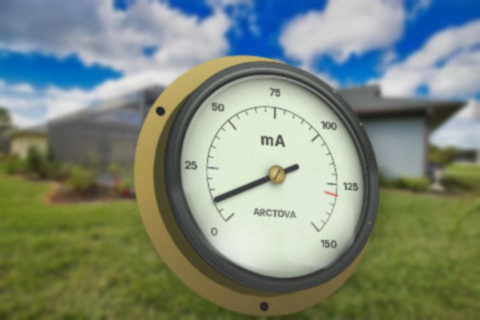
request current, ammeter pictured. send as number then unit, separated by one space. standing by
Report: 10 mA
